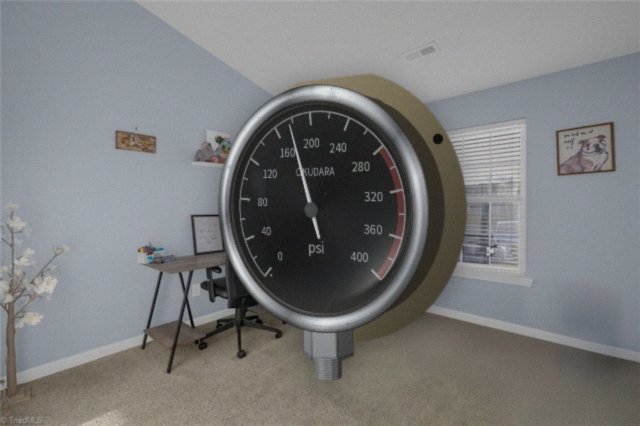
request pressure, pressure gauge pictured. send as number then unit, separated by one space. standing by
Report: 180 psi
